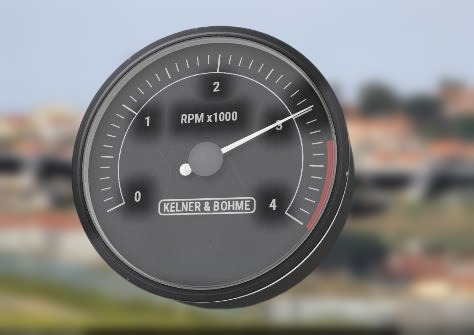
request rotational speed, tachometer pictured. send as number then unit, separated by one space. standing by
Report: 3000 rpm
